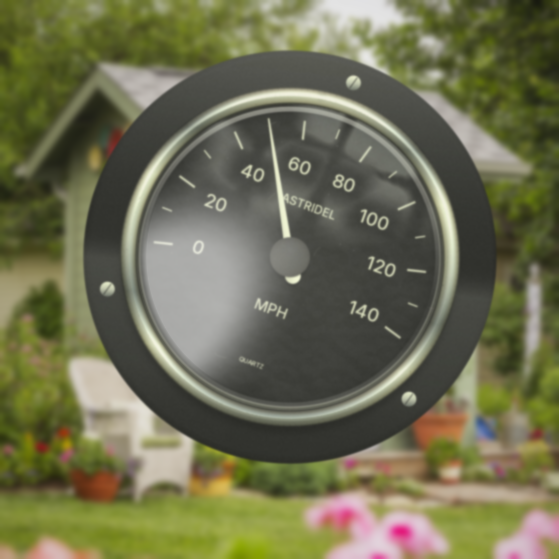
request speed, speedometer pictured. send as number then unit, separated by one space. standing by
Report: 50 mph
